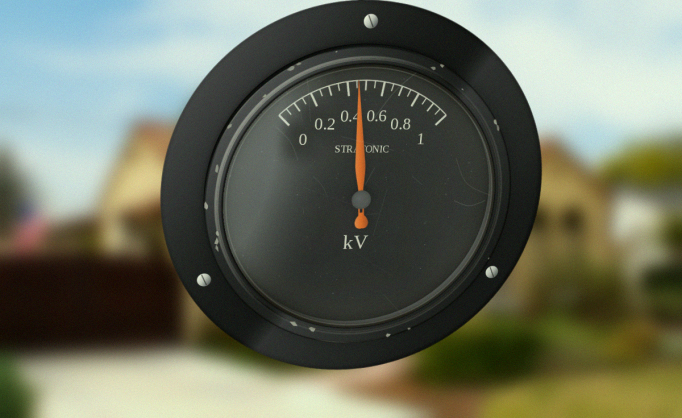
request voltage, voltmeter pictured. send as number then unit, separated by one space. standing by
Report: 0.45 kV
